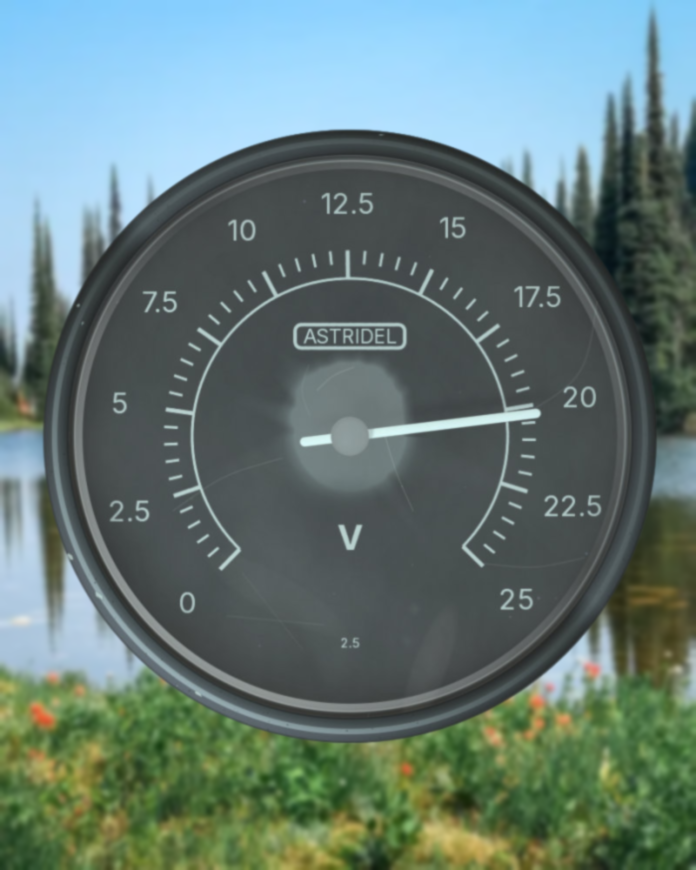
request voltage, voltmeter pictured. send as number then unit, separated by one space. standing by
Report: 20.25 V
